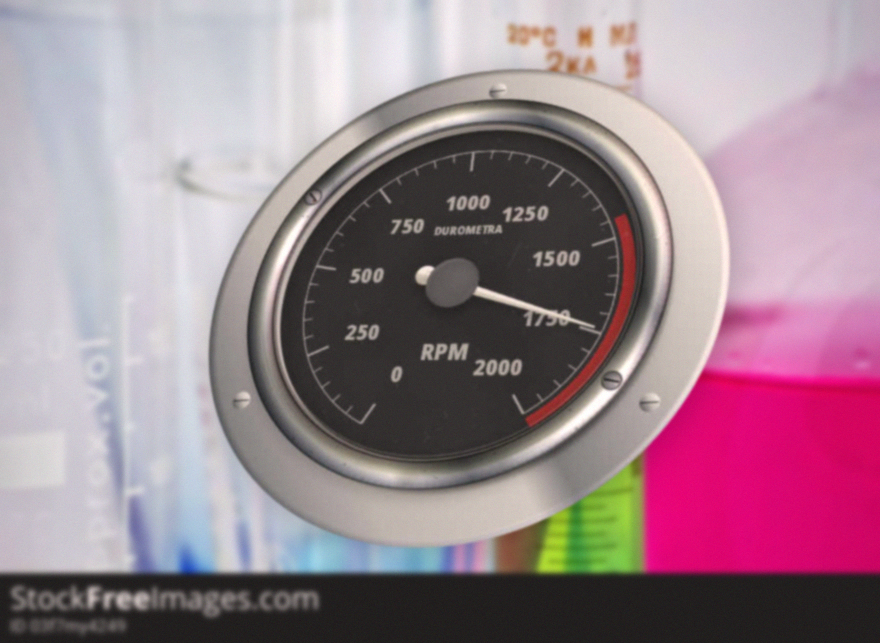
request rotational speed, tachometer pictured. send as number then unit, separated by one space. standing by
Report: 1750 rpm
